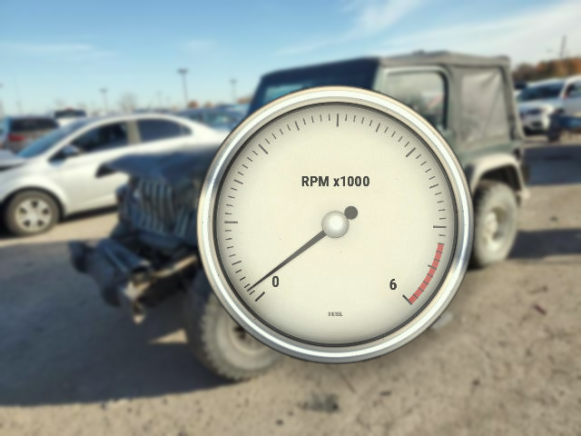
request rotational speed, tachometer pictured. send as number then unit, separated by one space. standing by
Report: 150 rpm
